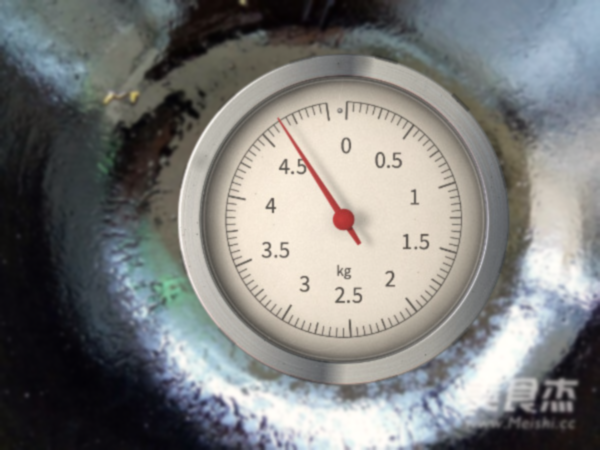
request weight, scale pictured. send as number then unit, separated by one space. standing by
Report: 4.65 kg
